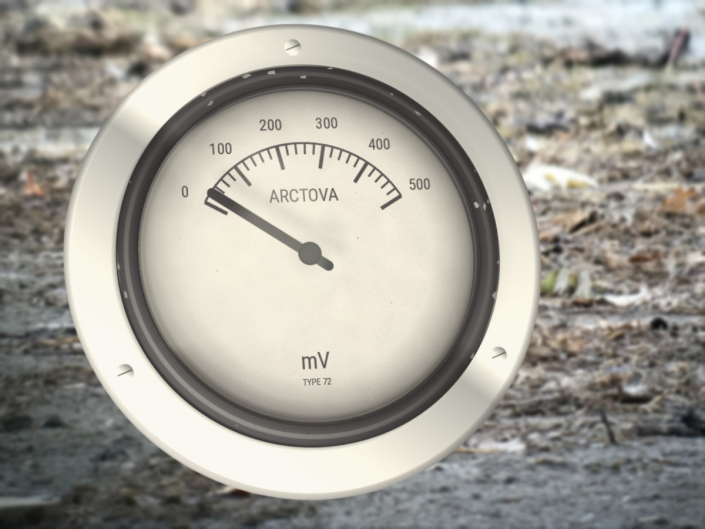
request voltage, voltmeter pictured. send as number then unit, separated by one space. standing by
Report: 20 mV
